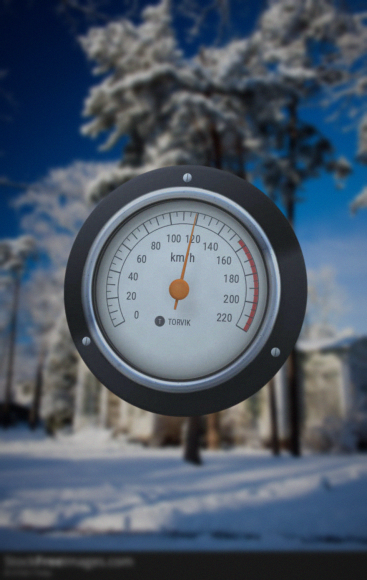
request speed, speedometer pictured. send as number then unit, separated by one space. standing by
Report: 120 km/h
